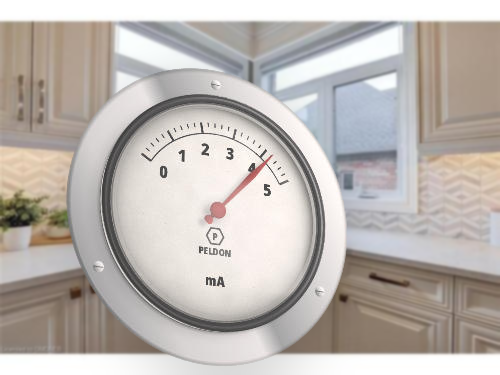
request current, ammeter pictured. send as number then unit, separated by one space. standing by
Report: 4.2 mA
